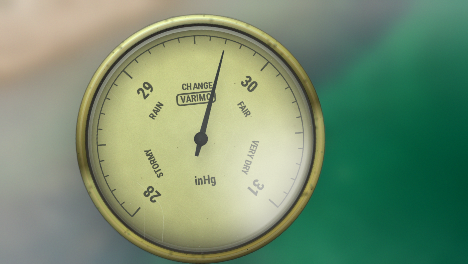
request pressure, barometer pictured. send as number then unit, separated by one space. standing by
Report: 29.7 inHg
